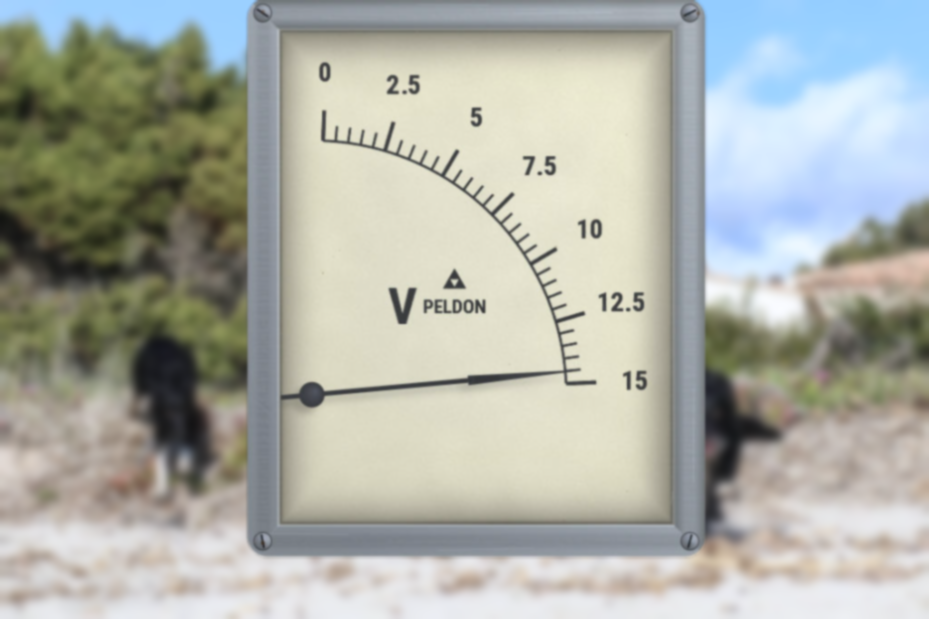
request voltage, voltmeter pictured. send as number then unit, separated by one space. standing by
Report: 14.5 V
